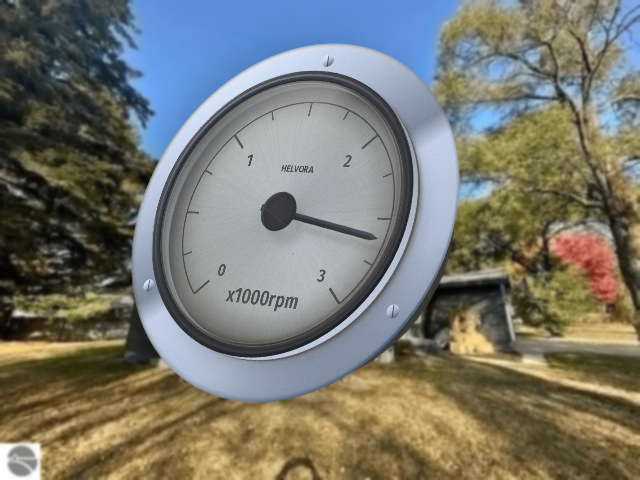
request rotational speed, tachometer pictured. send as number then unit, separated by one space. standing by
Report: 2625 rpm
